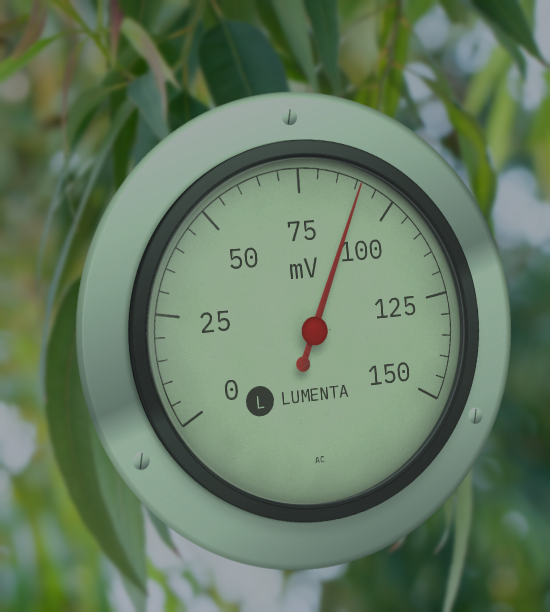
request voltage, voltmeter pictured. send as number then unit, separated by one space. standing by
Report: 90 mV
